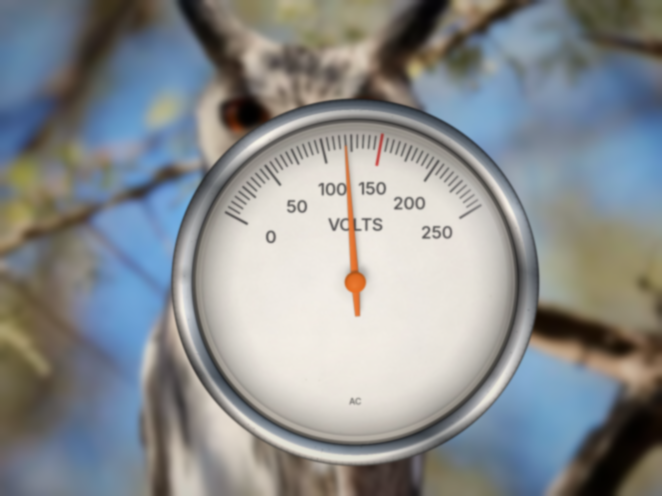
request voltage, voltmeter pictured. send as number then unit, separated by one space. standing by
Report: 120 V
